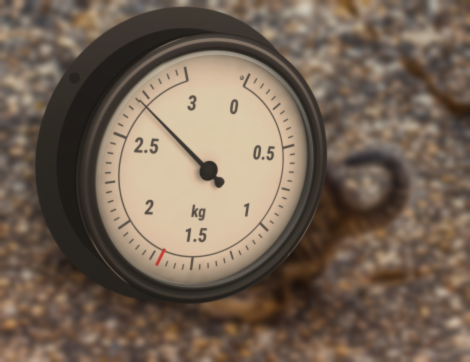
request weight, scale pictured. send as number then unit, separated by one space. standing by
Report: 2.7 kg
